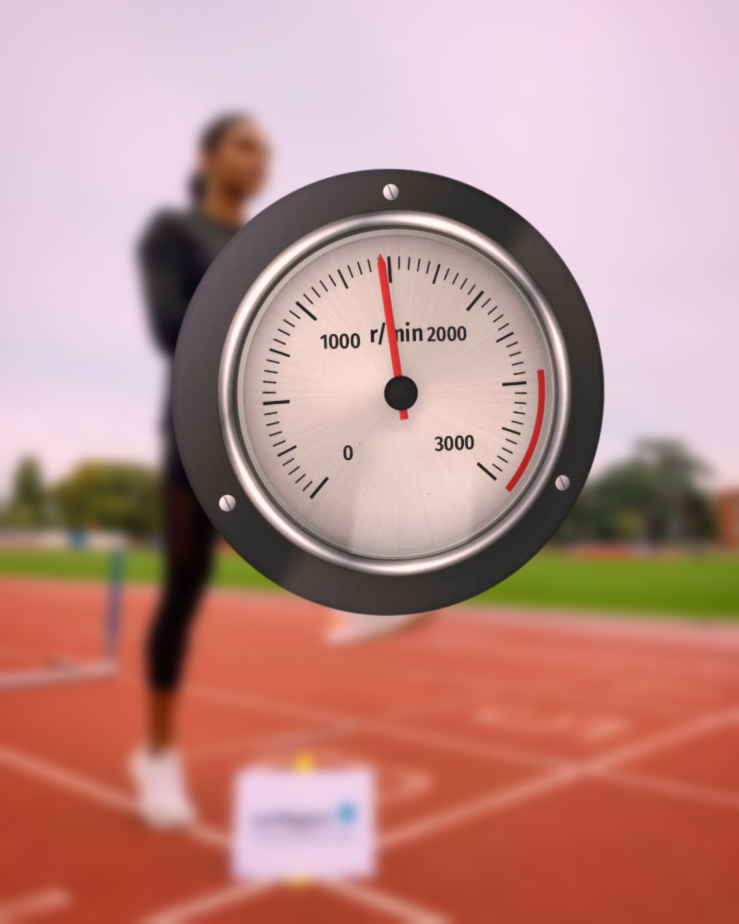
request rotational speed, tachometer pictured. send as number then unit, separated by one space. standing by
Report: 1450 rpm
